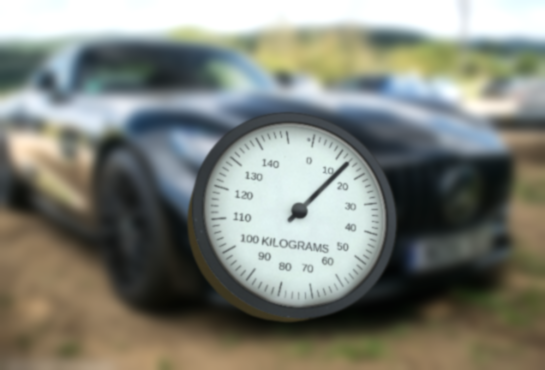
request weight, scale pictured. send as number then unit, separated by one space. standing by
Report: 14 kg
